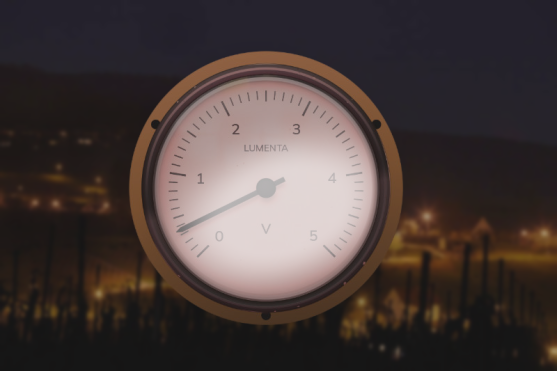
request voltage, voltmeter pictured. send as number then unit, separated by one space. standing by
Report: 0.35 V
